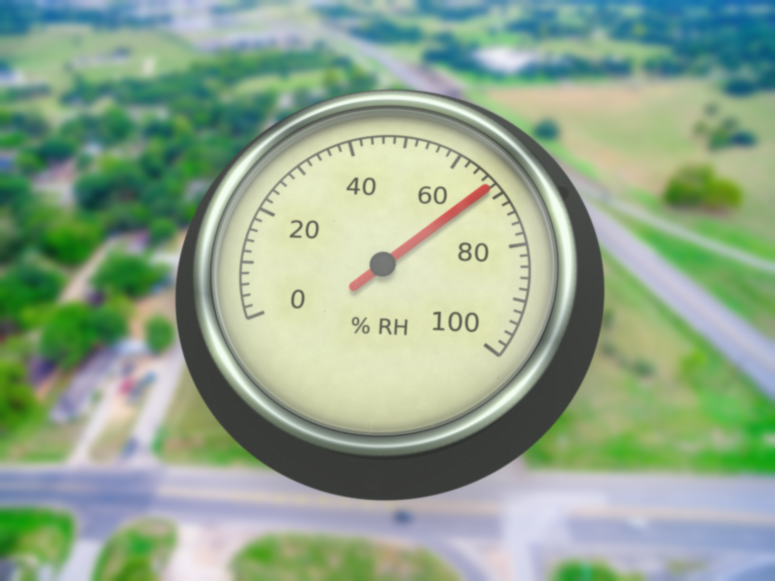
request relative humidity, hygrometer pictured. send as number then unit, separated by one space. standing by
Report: 68 %
